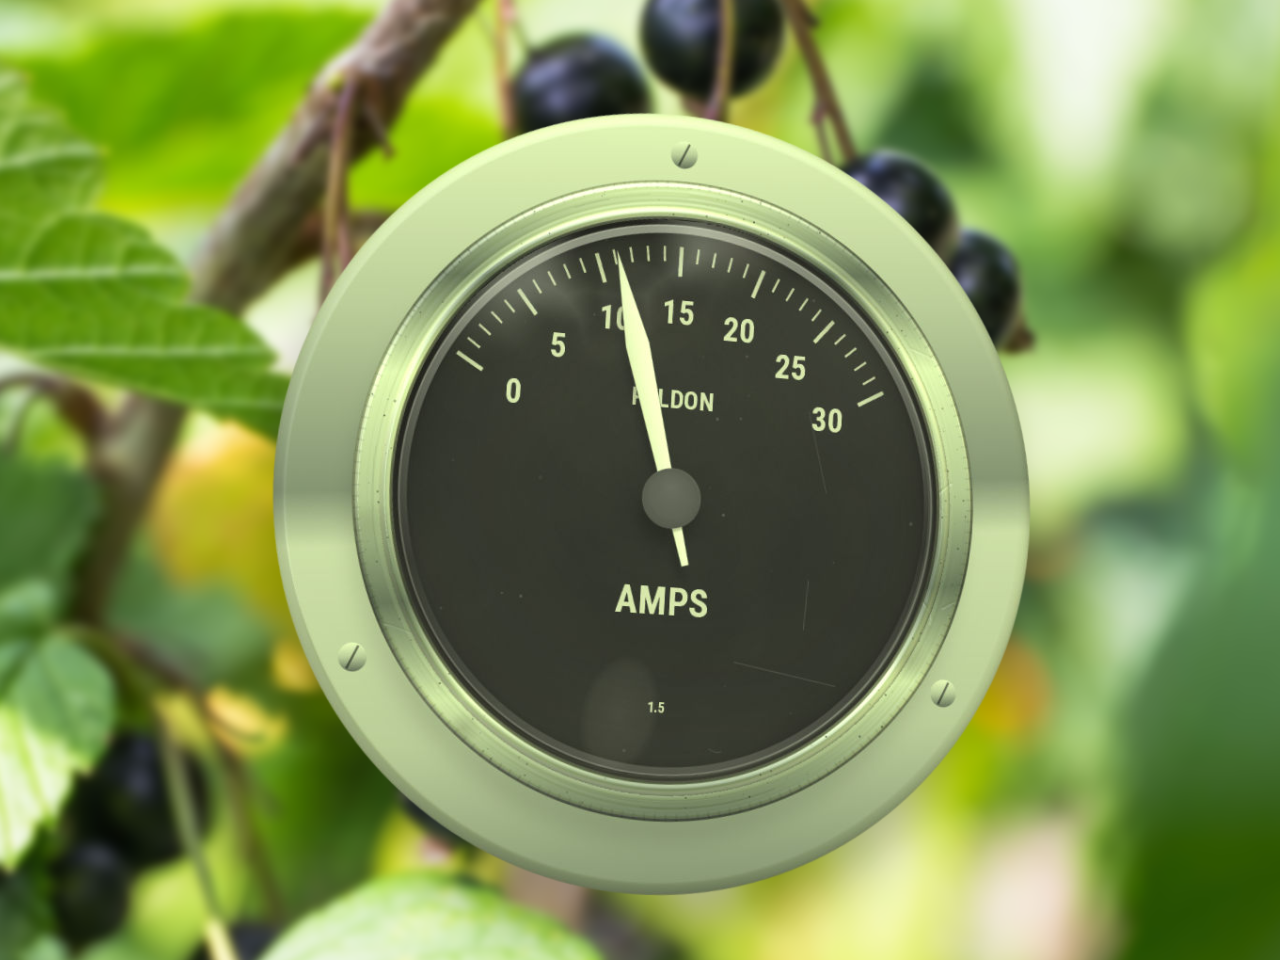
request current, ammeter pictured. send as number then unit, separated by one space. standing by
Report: 11 A
